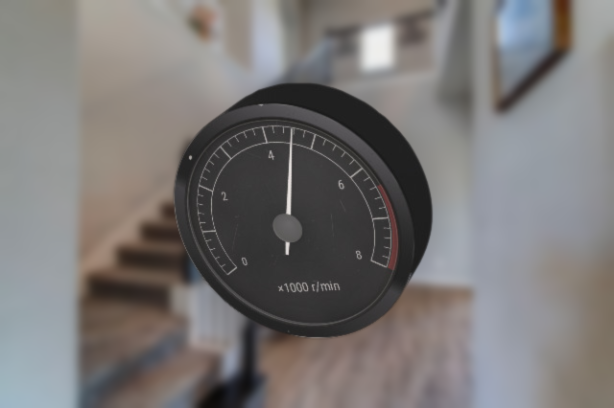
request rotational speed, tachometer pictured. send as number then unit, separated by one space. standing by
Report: 4600 rpm
